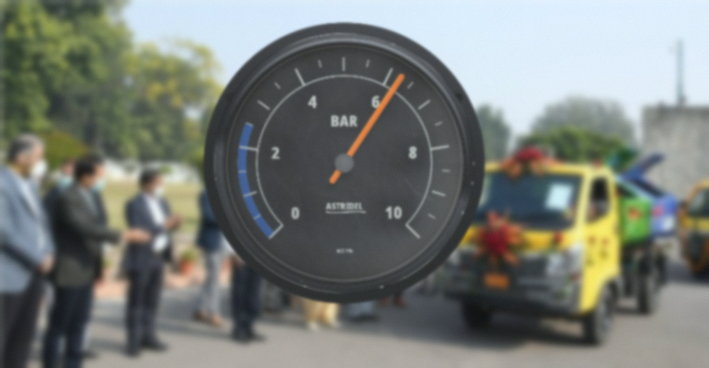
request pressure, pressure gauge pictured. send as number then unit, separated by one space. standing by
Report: 6.25 bar
